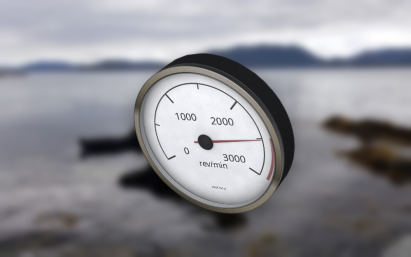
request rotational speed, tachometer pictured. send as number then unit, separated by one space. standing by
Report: 2500 rpm
